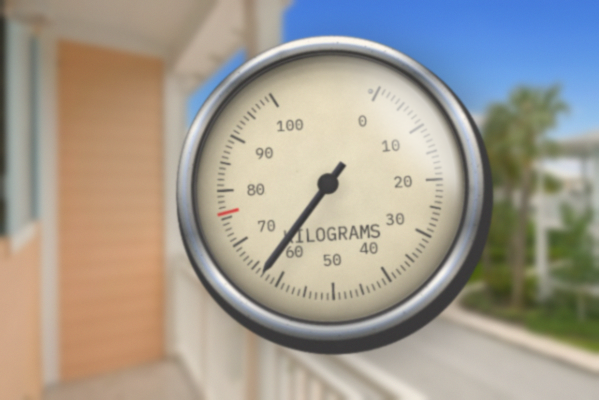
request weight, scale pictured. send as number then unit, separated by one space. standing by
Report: 63 kg
